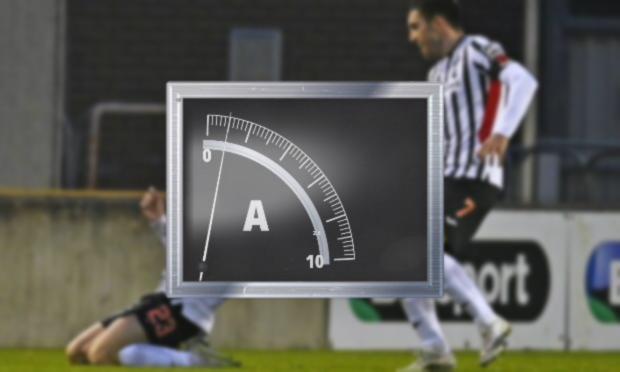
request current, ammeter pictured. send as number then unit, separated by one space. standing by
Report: 1 A
